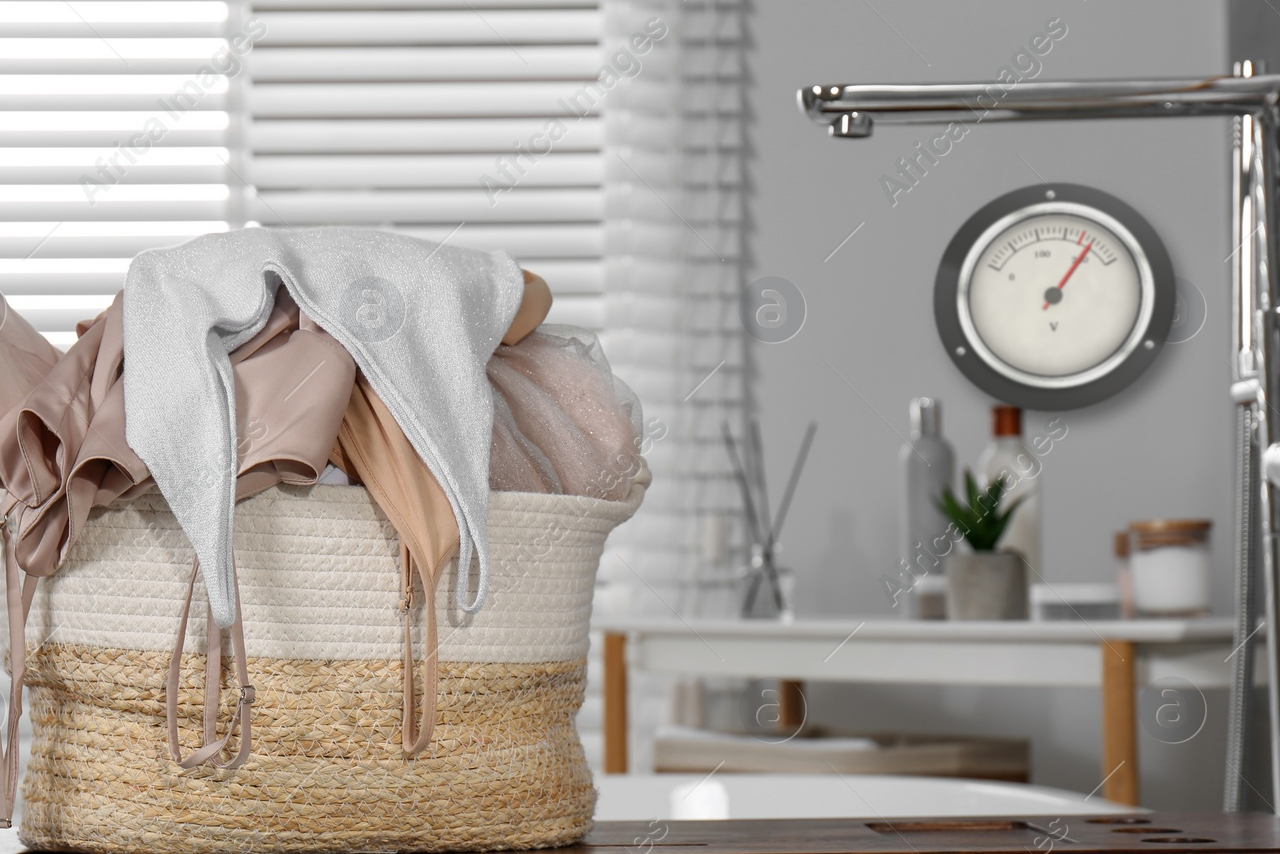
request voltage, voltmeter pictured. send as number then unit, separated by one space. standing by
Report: 200 V
